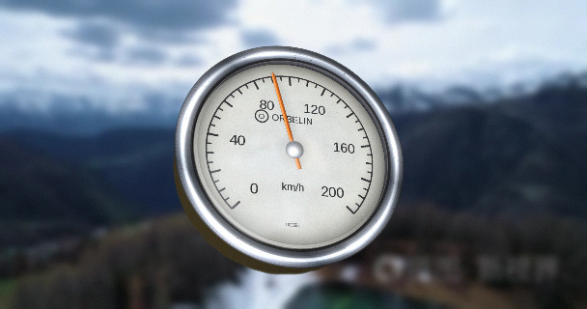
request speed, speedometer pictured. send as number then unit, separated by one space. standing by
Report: 90 km/h
